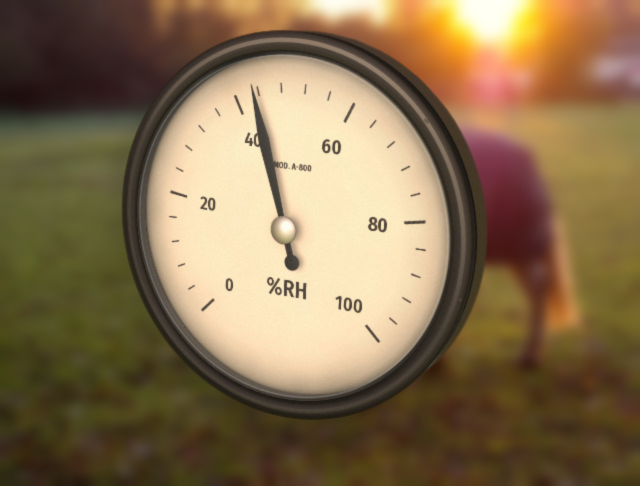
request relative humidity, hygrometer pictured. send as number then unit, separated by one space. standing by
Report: 44 %
